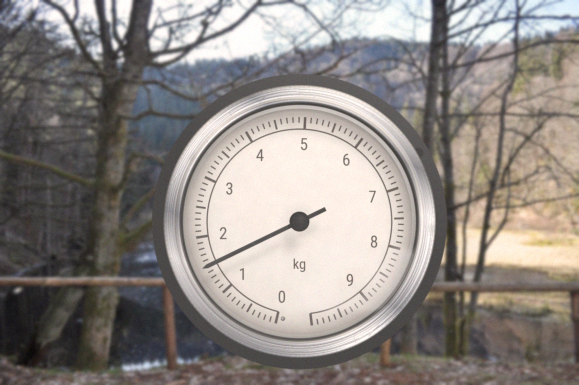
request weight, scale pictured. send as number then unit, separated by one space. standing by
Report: 1.5 kg
